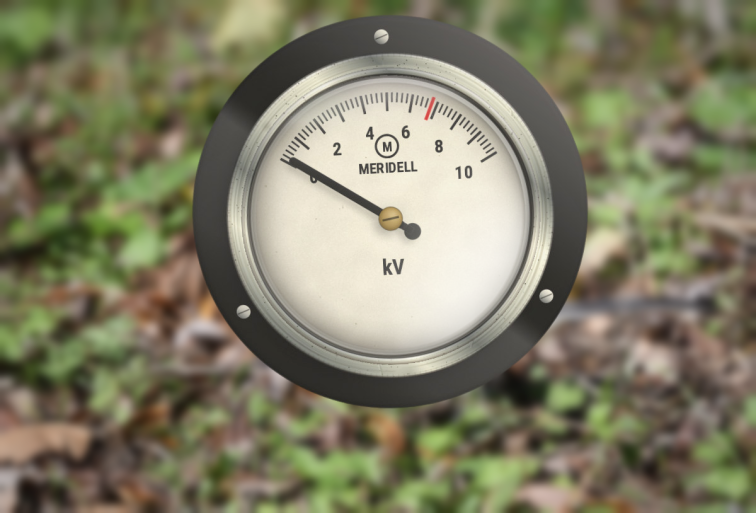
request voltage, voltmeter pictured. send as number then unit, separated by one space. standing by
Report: 0.2 kV
